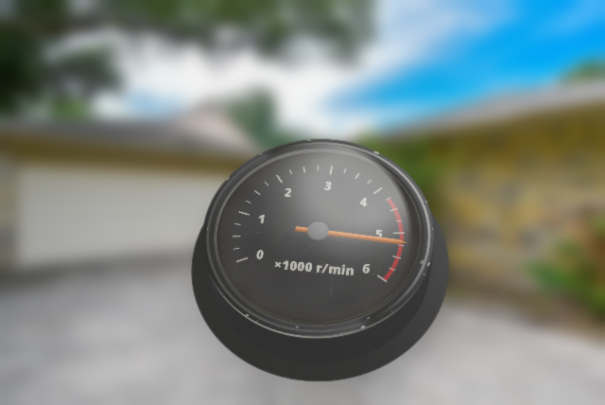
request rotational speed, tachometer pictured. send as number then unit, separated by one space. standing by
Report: 5250 rpm
